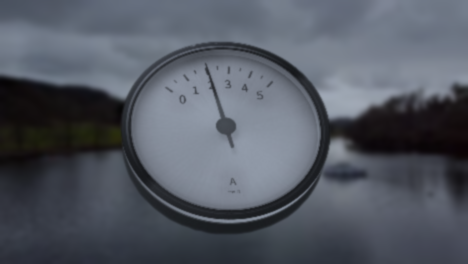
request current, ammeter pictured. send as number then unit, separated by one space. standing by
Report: 2 A
